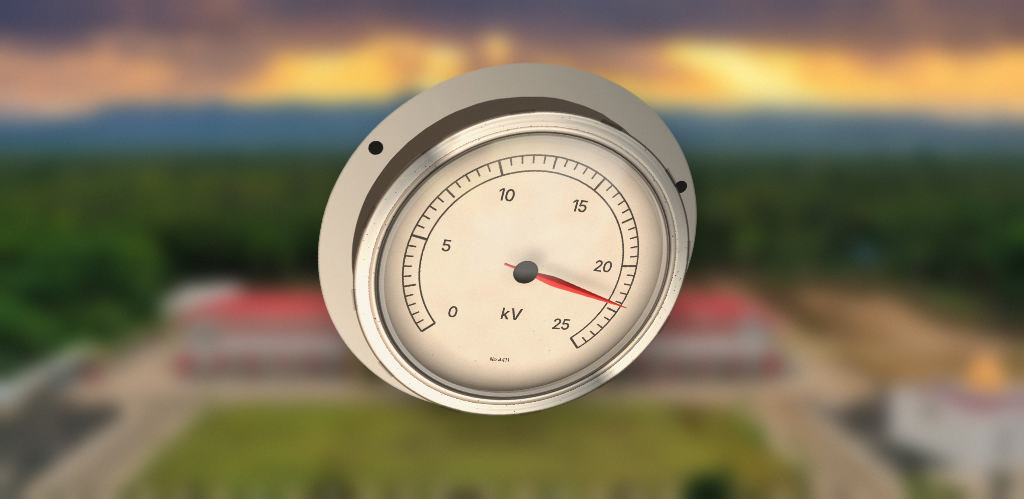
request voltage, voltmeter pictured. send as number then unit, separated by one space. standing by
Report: 22 kV
